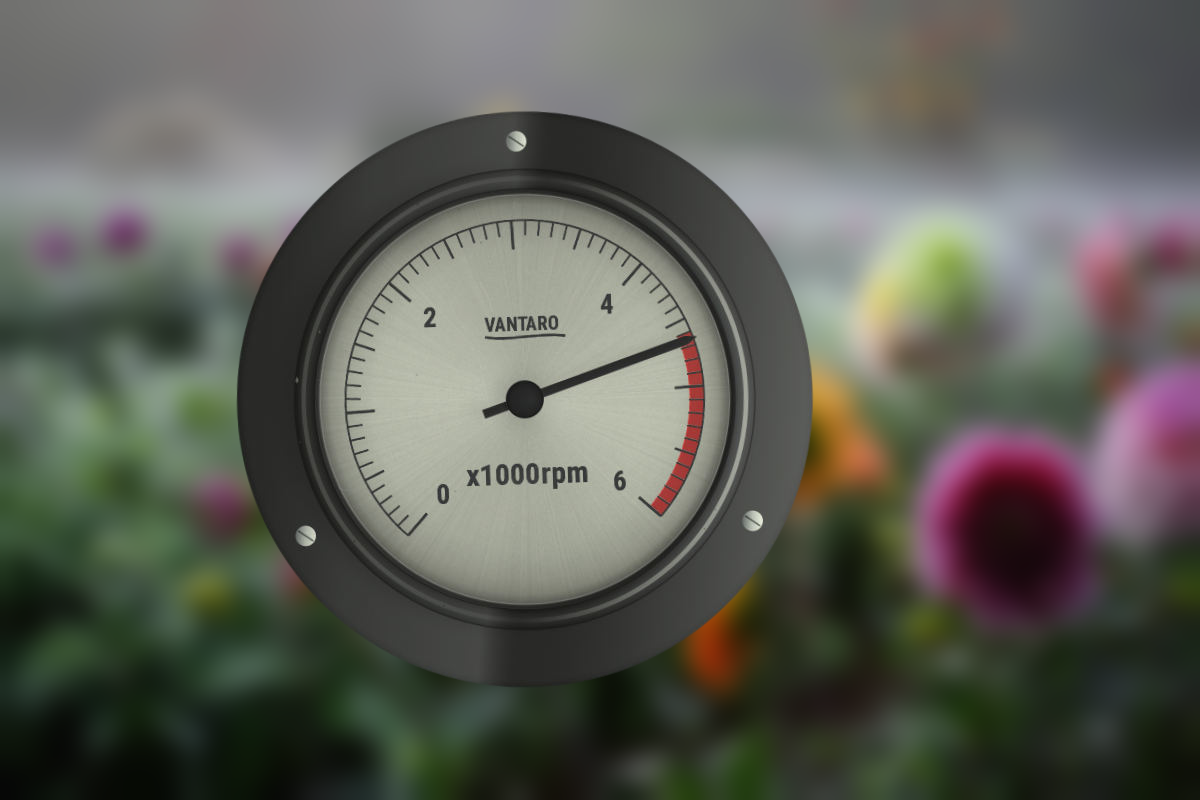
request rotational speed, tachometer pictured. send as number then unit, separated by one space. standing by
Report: 4650 rpm
